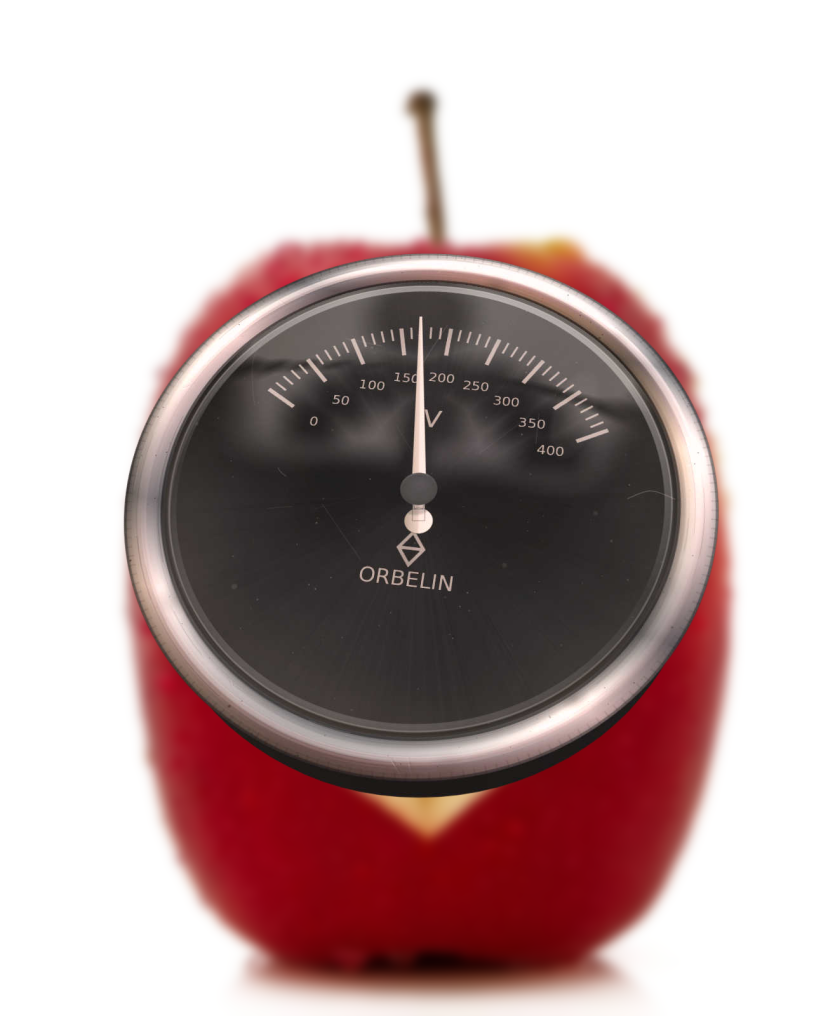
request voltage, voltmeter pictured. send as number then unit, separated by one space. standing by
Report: 170 V
